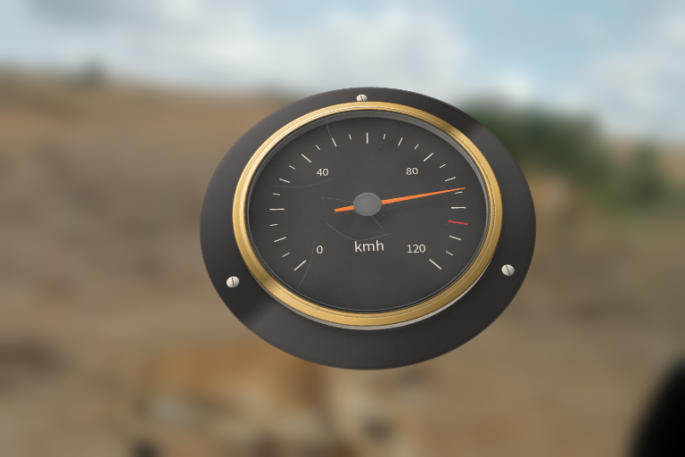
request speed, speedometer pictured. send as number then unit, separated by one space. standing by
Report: 95 km/h
